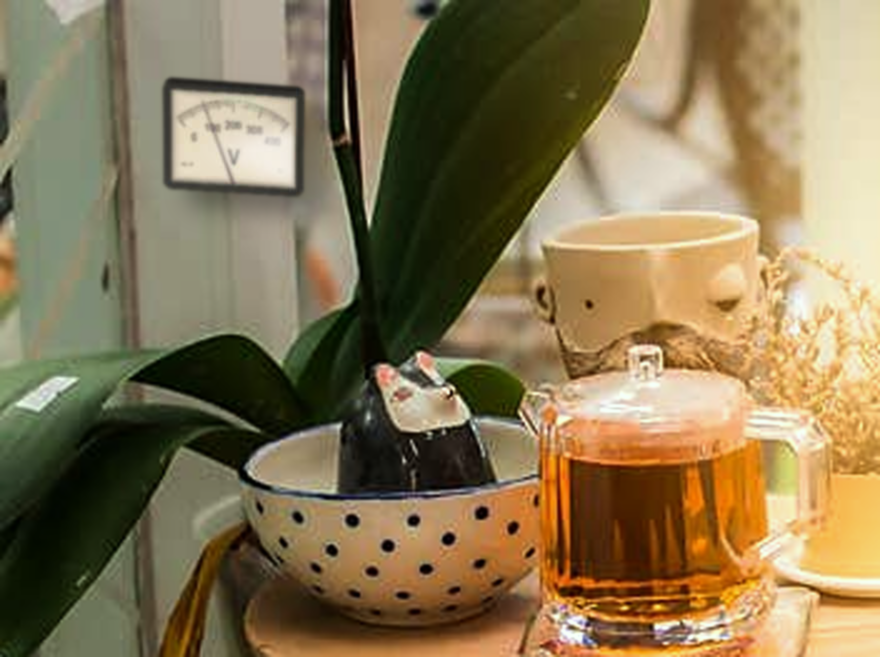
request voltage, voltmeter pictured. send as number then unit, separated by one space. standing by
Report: 100 V
